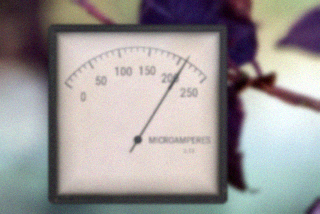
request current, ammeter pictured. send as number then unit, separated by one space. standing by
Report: 210 µA
